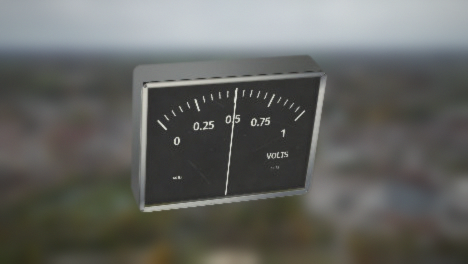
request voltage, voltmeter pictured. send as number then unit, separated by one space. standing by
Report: 0.5 V
